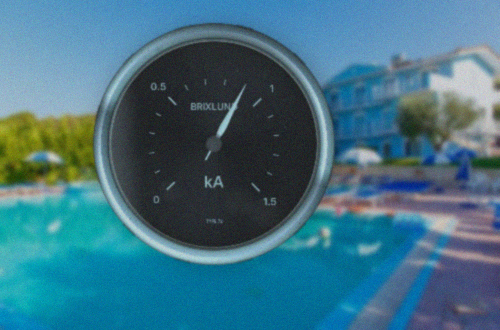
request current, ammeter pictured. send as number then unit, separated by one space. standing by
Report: 0.9 kA
